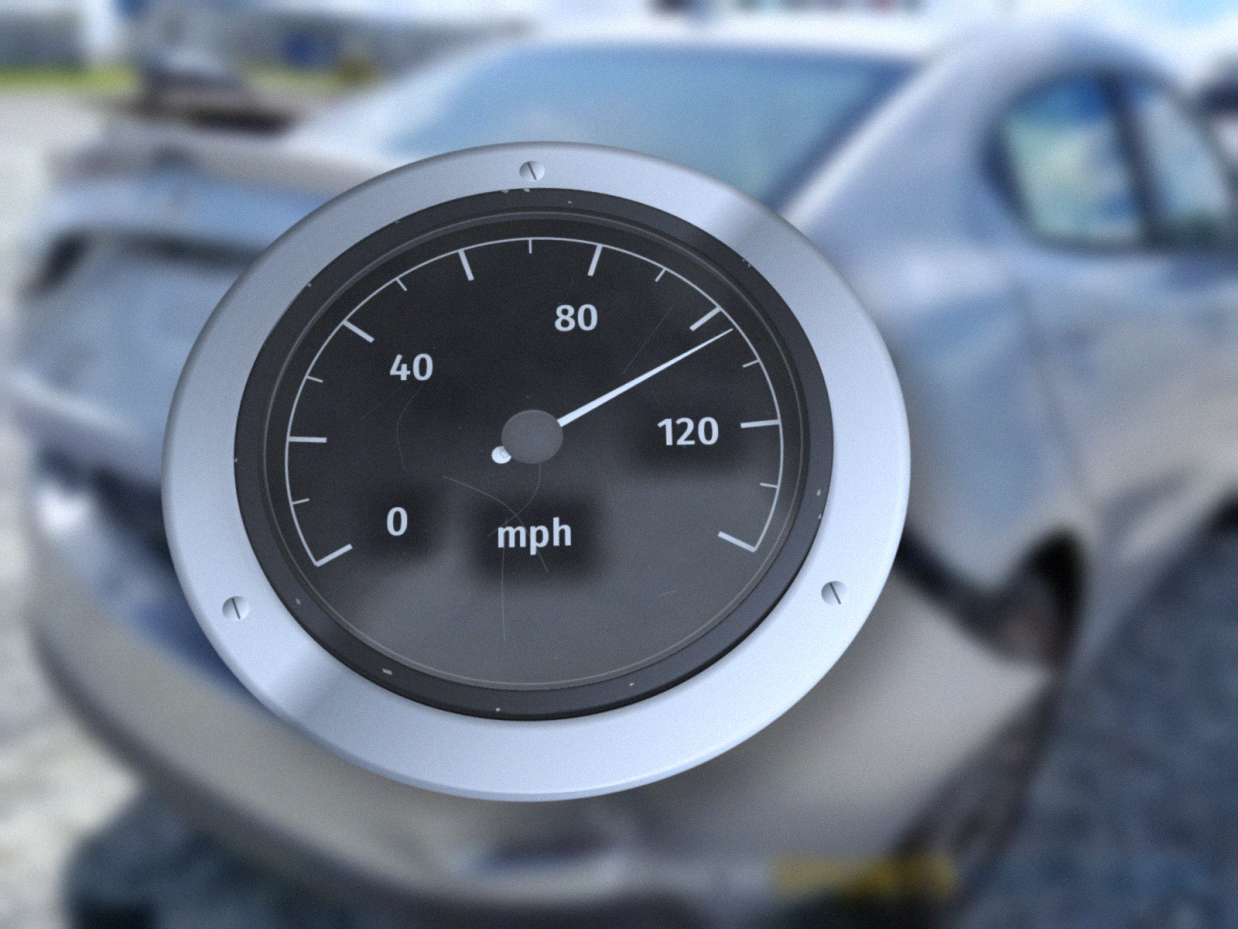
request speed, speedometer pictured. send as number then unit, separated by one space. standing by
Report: 105 mph
